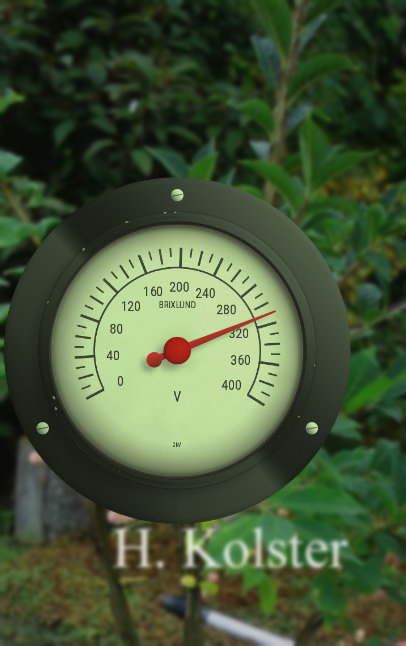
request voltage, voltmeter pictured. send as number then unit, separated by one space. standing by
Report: 310 V
